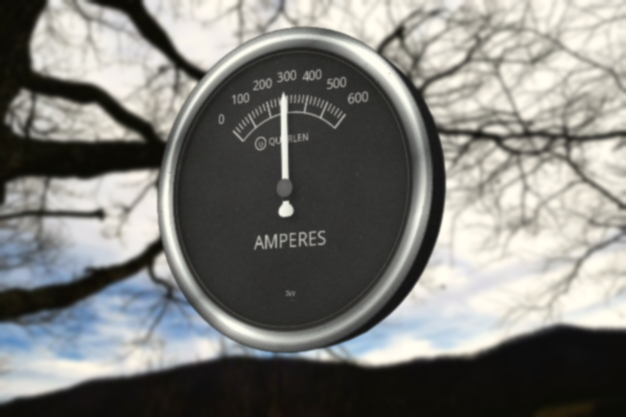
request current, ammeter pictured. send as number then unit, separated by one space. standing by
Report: 300 A
